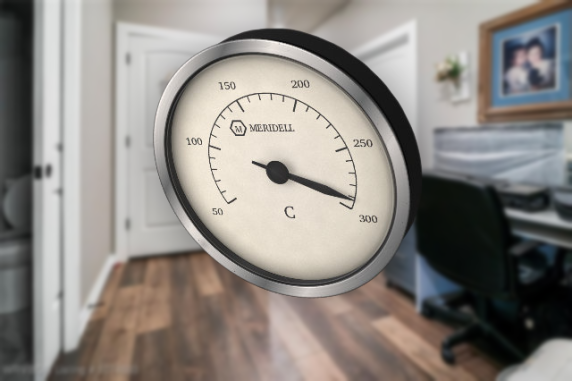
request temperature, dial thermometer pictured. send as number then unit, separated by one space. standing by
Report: 290 °C
